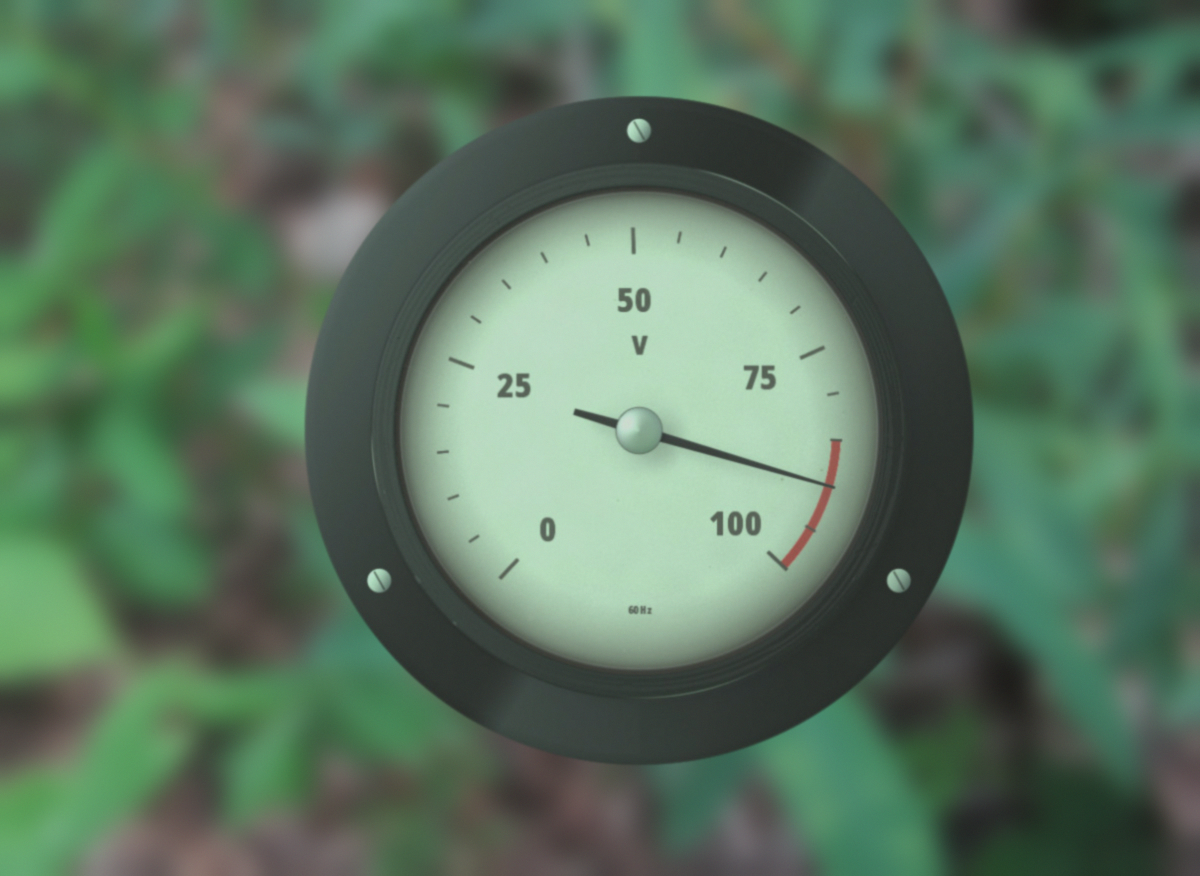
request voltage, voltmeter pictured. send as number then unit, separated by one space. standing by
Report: 90 V
